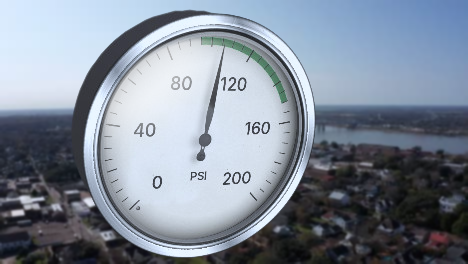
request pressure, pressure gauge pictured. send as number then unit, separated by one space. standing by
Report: 105 psi
